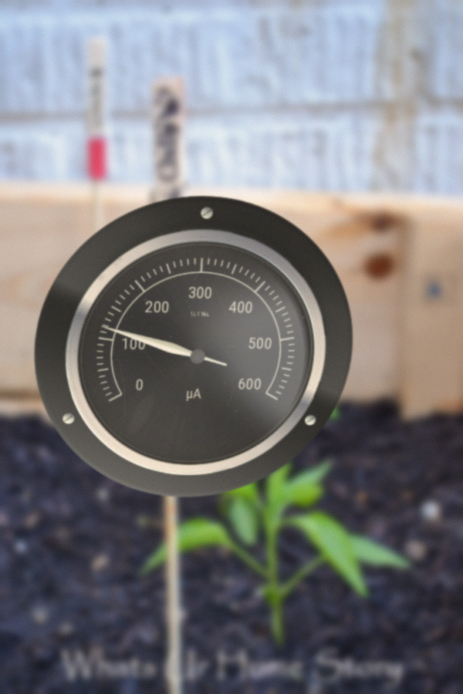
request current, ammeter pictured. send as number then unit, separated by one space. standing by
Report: 120 µA
